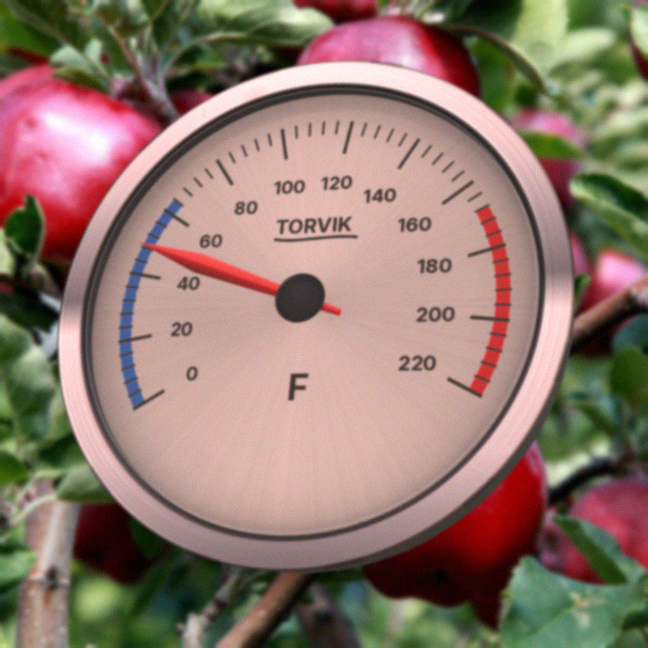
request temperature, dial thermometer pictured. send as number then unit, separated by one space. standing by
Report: 48 °F
